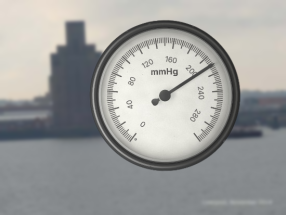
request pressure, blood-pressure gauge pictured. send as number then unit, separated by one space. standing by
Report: 210 mmHg
